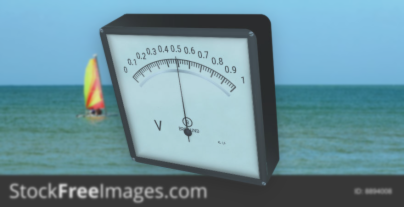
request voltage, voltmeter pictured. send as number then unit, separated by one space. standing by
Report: 0.5 V
